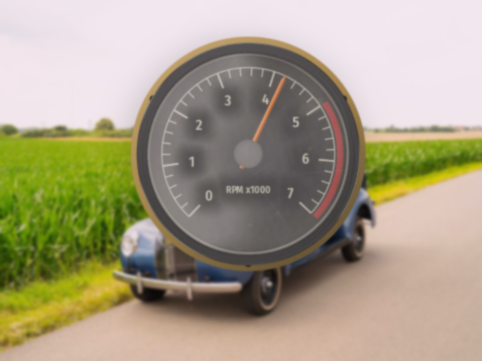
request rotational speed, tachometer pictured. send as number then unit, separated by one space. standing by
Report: 4200 rpm
